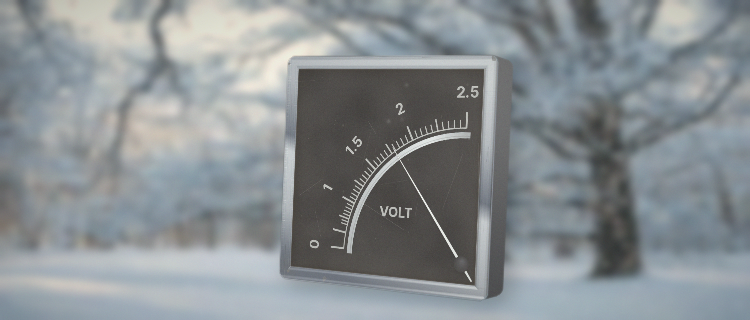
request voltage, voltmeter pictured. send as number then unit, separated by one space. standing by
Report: 1.8 V
